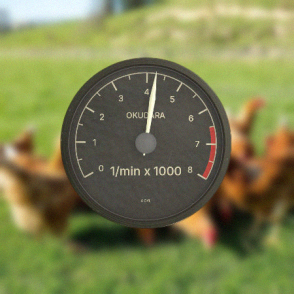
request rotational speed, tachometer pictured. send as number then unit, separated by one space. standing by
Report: 4250 rpm
